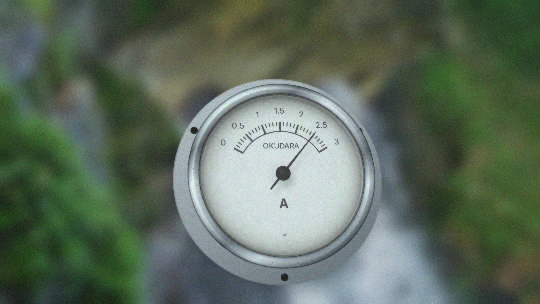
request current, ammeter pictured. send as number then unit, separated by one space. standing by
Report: 2.5 A
